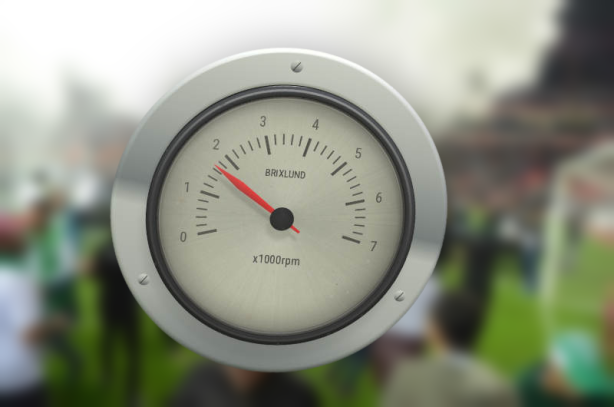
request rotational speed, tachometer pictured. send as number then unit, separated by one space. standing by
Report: 1700 rpm
